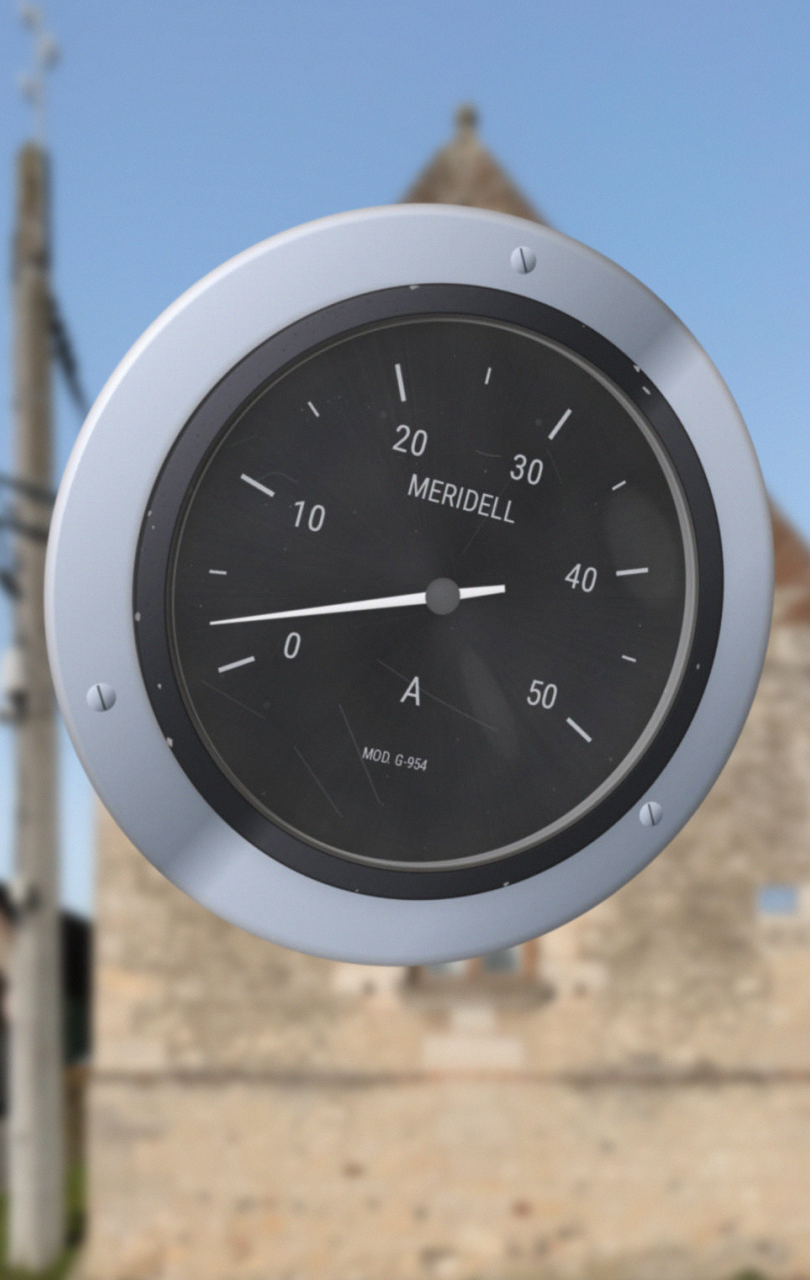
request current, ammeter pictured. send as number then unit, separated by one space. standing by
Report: 2.5 A
